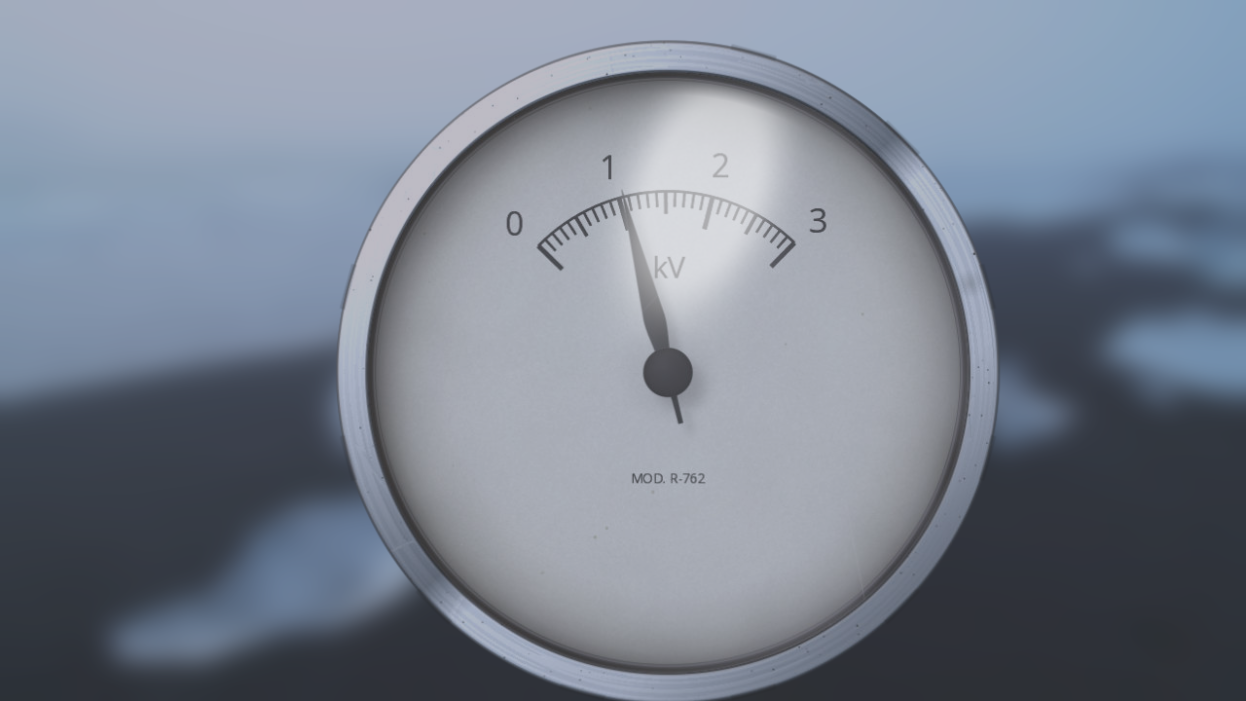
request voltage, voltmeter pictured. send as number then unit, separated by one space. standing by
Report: 1.05 kV
